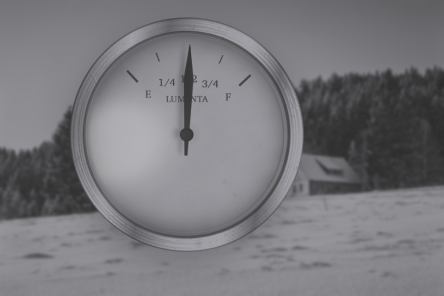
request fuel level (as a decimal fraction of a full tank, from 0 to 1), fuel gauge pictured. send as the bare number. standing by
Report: 0.5
